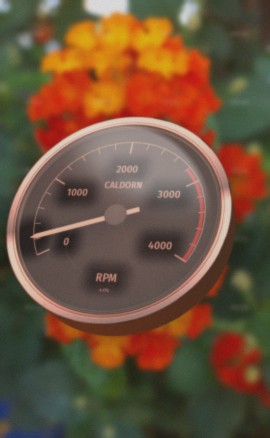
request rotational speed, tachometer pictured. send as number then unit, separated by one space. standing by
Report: 200 rpm
